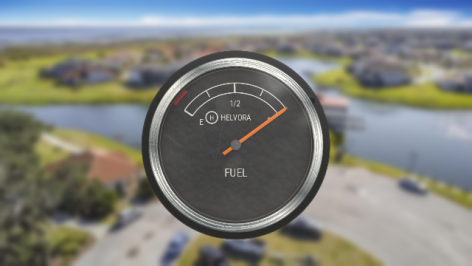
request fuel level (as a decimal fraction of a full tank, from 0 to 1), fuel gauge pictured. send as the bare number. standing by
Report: 1
